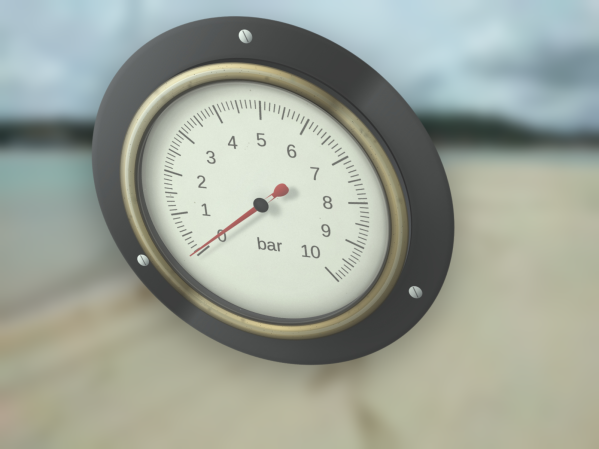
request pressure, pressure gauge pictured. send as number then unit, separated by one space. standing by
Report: 0.1 bar
